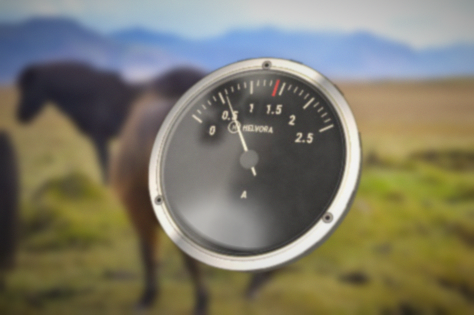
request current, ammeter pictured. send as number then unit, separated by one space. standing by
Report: 0.6 A
